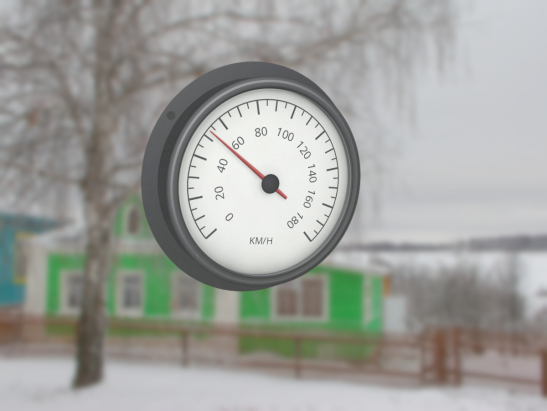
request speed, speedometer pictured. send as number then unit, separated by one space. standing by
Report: 52.5 km/h
